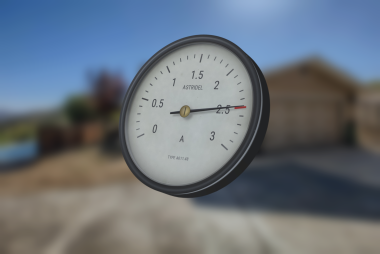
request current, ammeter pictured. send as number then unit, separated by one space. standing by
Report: 2.5 A
